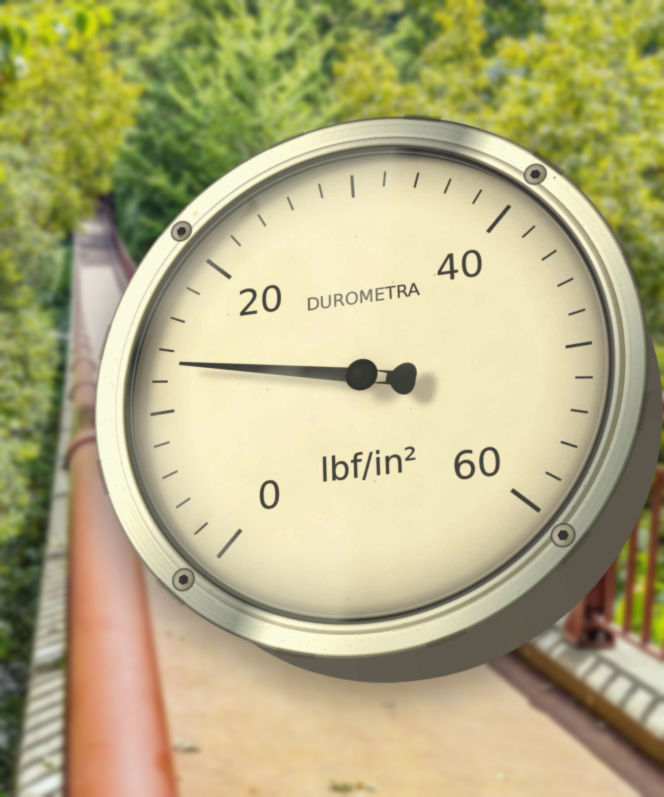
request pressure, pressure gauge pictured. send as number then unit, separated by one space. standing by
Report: 13 psi
